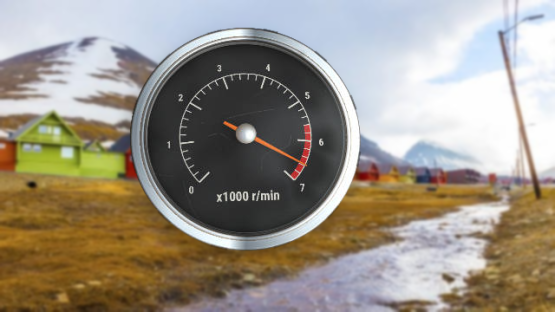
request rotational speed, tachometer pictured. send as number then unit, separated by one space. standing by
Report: 6600 rpm
